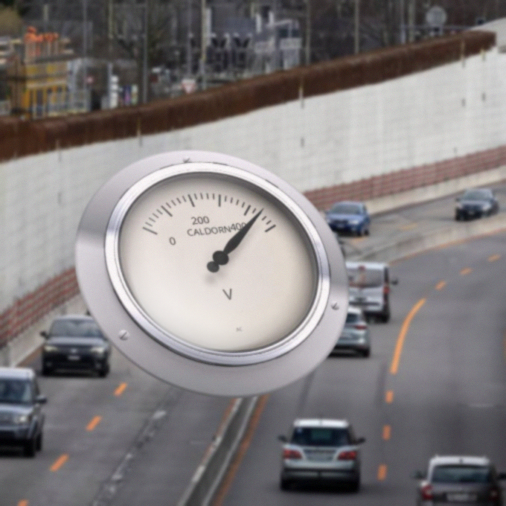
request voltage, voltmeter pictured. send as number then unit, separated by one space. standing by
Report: 440 V
